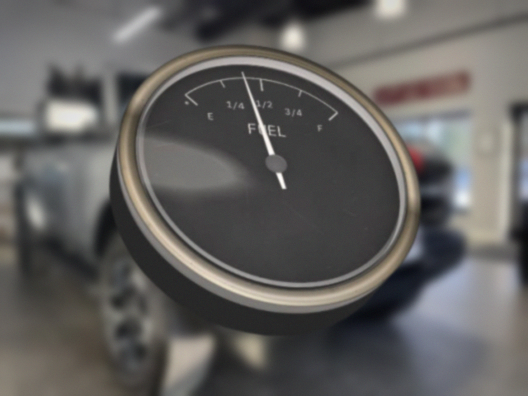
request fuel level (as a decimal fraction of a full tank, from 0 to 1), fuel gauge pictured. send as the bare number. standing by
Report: 0.375
